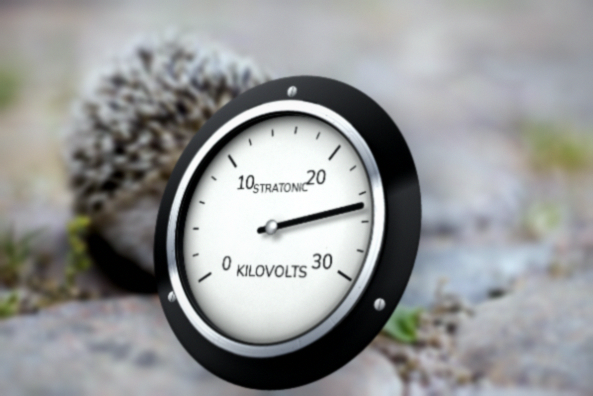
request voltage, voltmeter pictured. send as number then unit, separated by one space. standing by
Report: 25 kV
